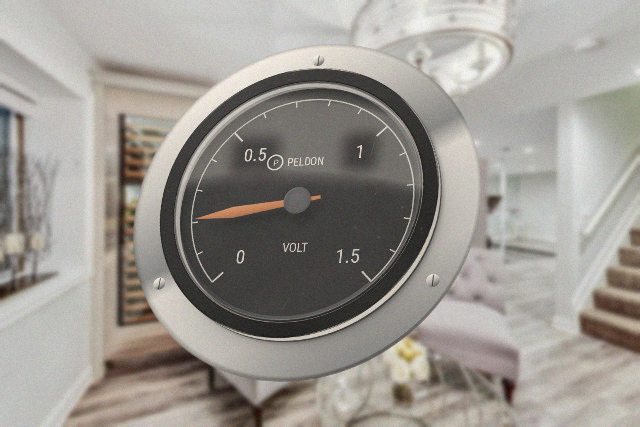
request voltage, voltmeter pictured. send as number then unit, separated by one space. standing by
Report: 0.2 V
